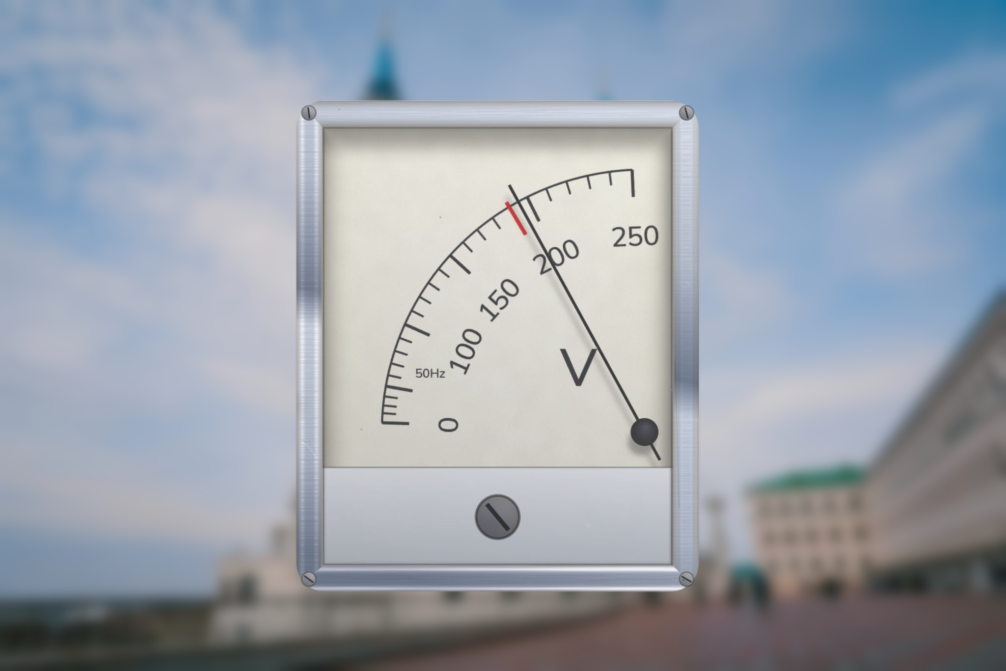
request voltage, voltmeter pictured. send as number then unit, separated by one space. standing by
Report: 195 V
